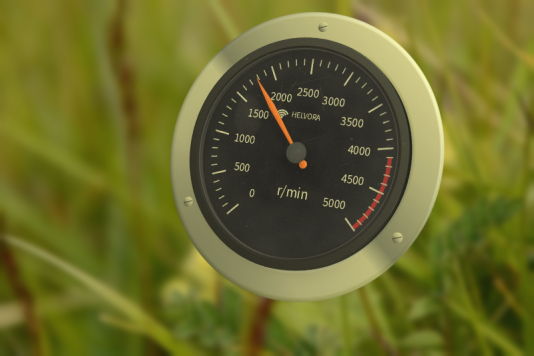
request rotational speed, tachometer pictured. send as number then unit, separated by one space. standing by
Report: 1800 rpm
